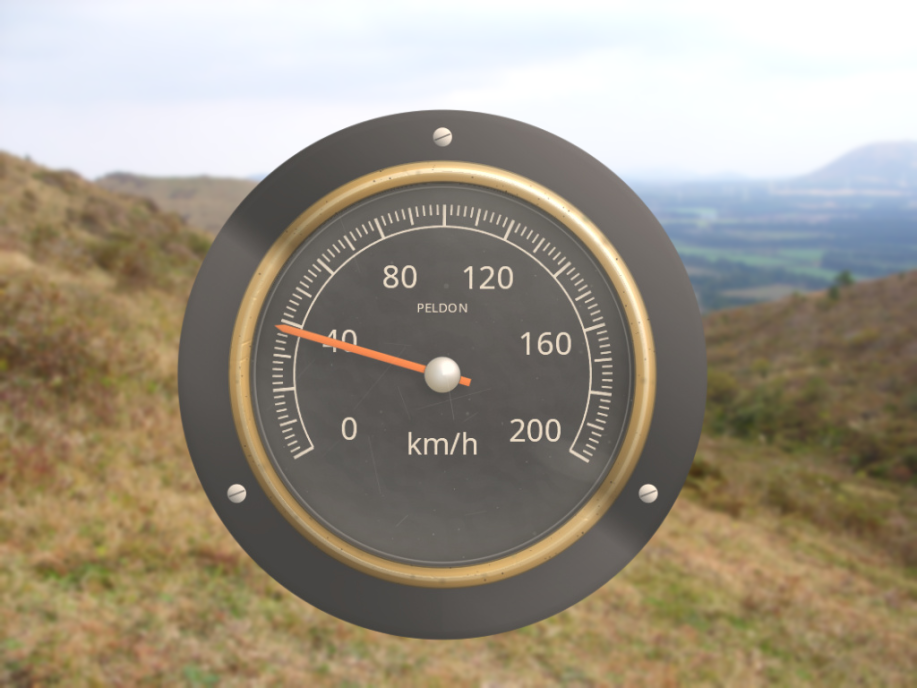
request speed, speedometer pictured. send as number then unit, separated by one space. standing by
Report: 38 km/h
